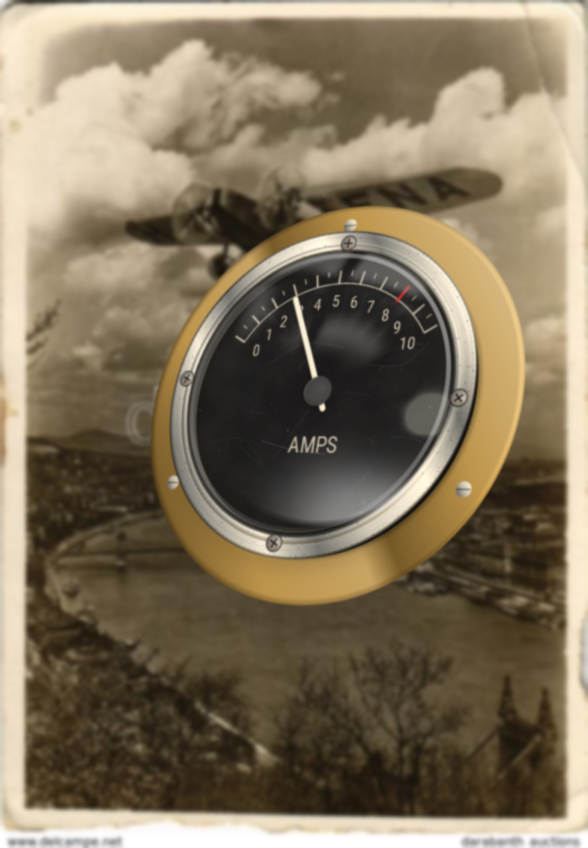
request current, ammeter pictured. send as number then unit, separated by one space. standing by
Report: 3 A
